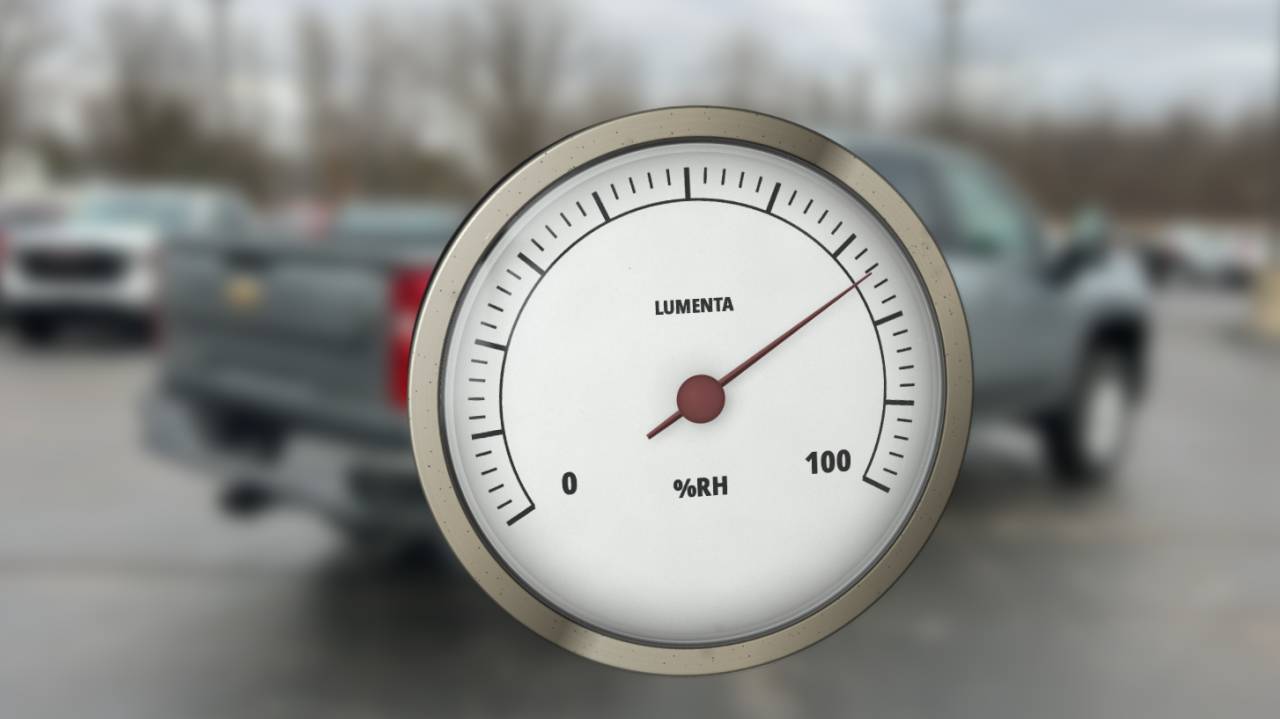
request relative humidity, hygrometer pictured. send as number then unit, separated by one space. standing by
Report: 74 %
